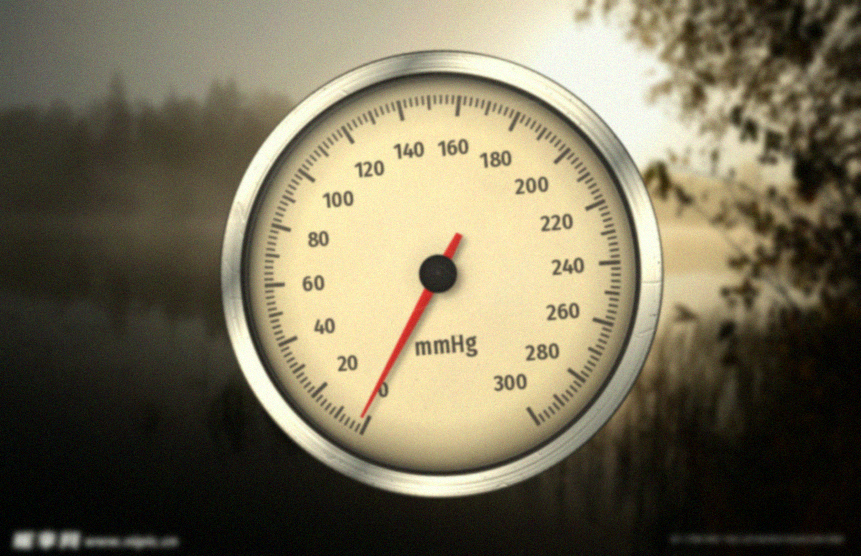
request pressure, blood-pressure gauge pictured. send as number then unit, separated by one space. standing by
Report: 2 mmHg
